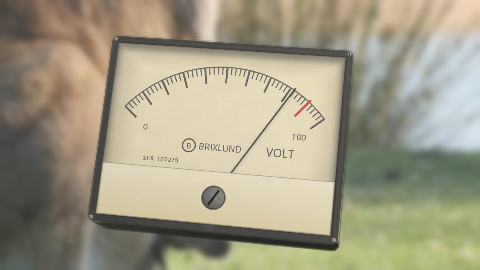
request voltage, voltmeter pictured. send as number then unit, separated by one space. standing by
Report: 82 V
